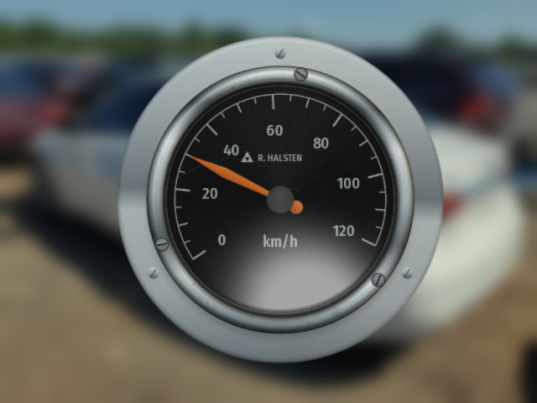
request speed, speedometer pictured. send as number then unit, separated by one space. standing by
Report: 30 km/h
